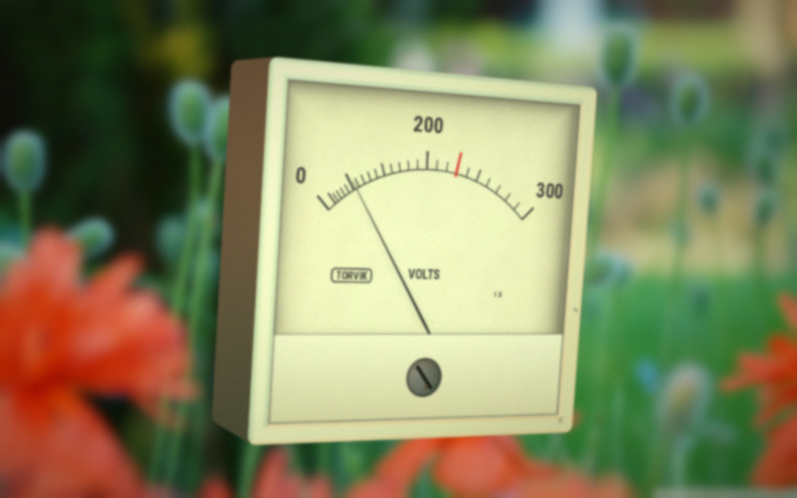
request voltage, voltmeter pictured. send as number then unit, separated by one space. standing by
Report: 100 V
